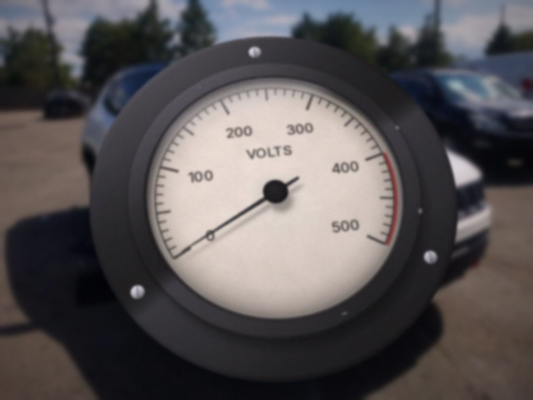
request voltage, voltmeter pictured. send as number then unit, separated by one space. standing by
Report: 0 V
